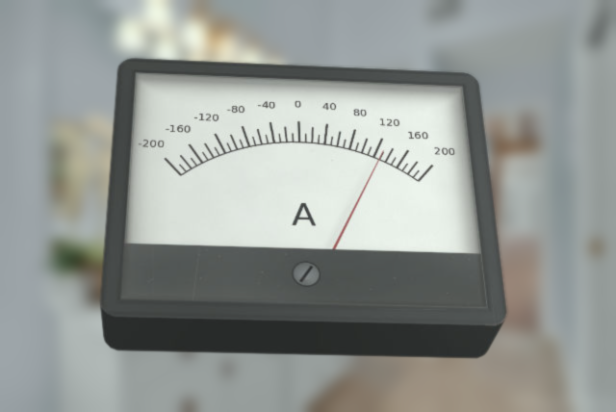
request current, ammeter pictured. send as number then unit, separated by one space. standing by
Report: 130 A
